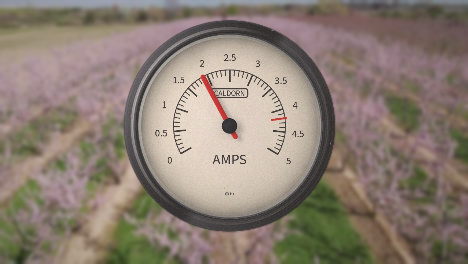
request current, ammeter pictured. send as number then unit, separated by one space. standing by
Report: 1.9 A
